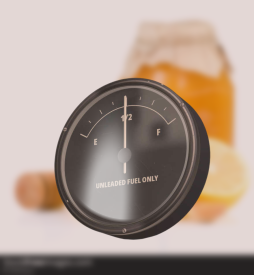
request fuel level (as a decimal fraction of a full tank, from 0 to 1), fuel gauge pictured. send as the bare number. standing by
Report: 0.5
